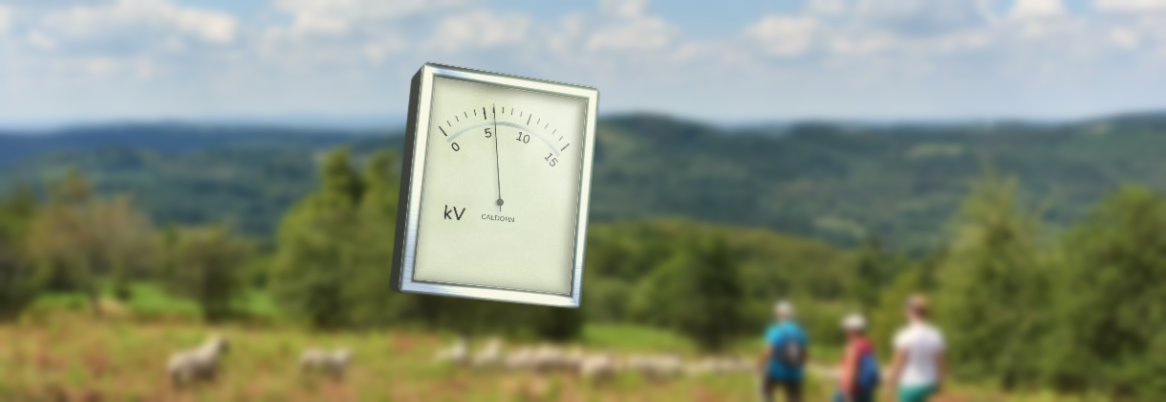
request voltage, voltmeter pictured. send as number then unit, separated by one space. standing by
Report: 6 kV
